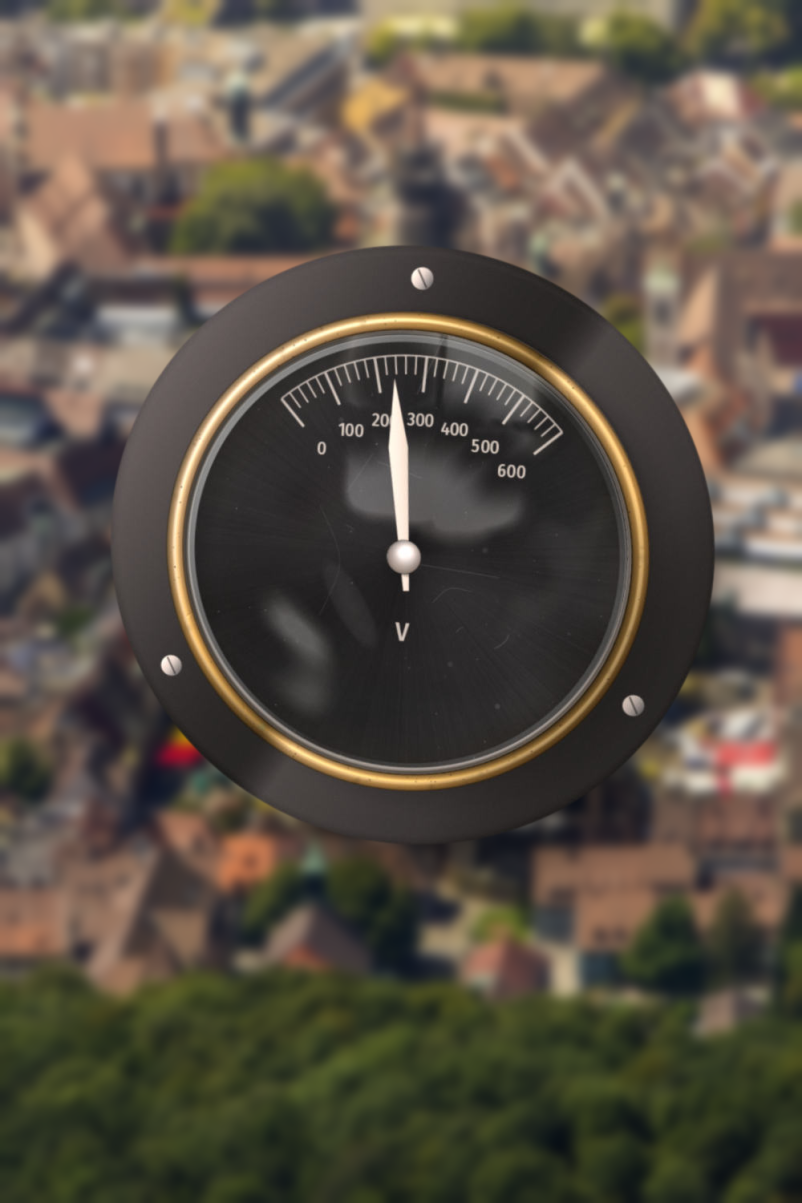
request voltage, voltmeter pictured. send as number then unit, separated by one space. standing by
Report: 240 V
